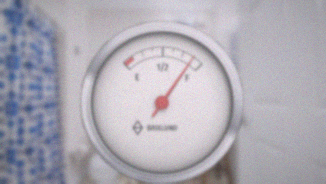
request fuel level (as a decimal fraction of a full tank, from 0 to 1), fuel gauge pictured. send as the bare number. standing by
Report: 0.875
